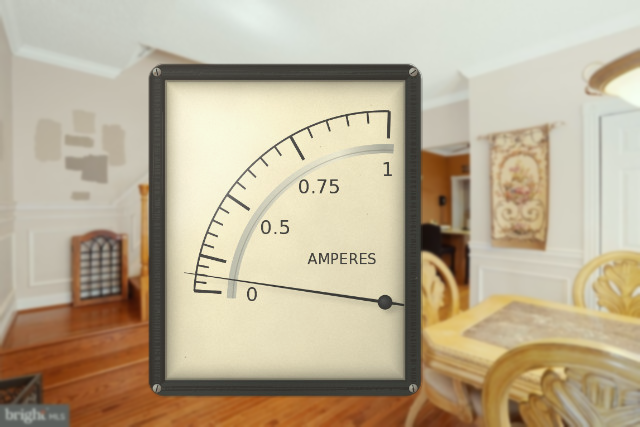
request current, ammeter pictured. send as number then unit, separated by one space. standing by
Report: 0.15 A
